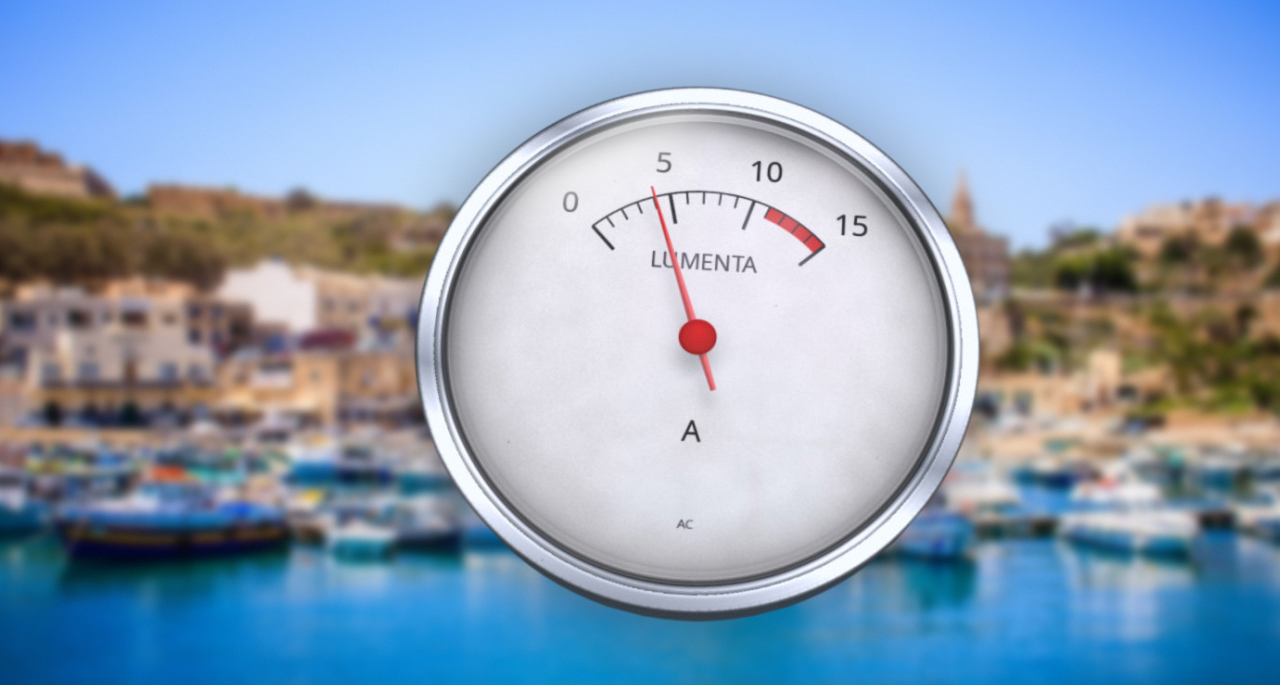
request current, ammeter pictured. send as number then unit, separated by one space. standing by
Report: 4 A
